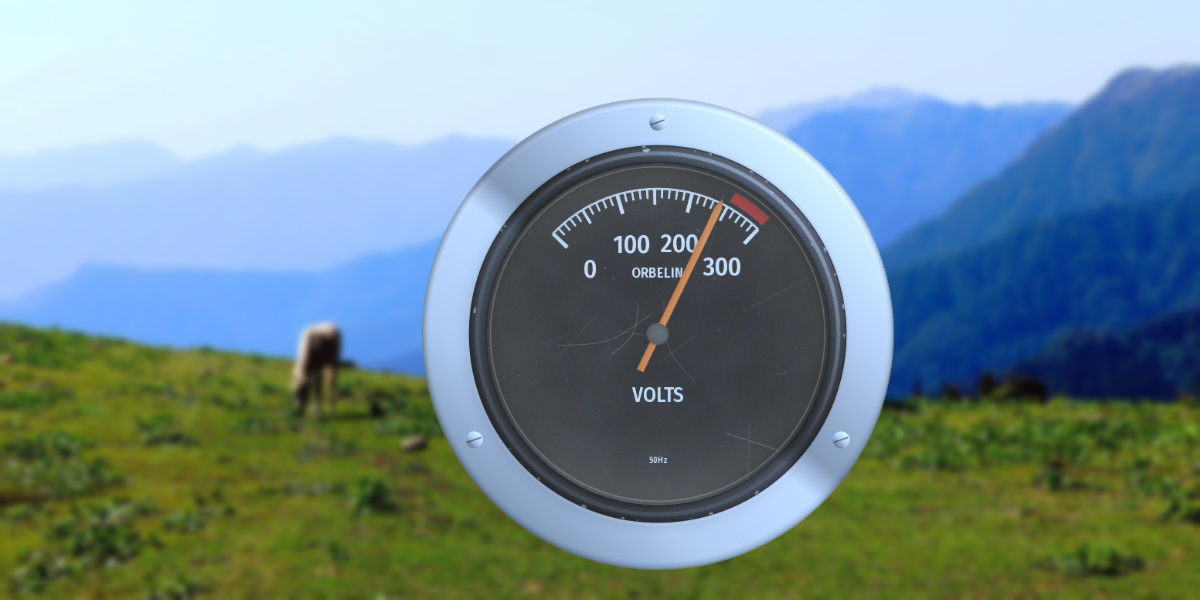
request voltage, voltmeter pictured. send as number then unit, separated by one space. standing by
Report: 240 V
